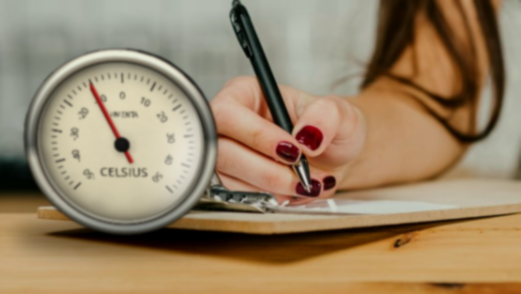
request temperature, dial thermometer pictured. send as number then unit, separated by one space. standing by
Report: -10 °C
